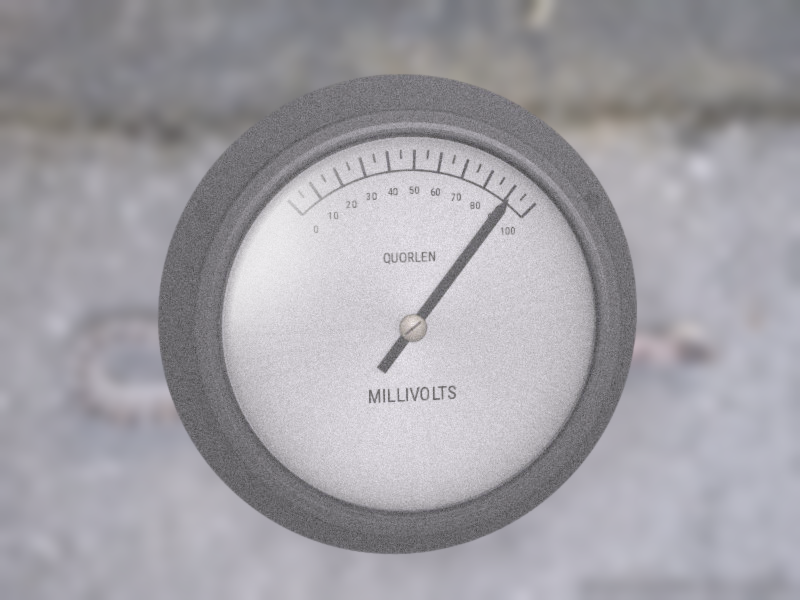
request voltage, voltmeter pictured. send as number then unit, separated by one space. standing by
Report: 90 mV
